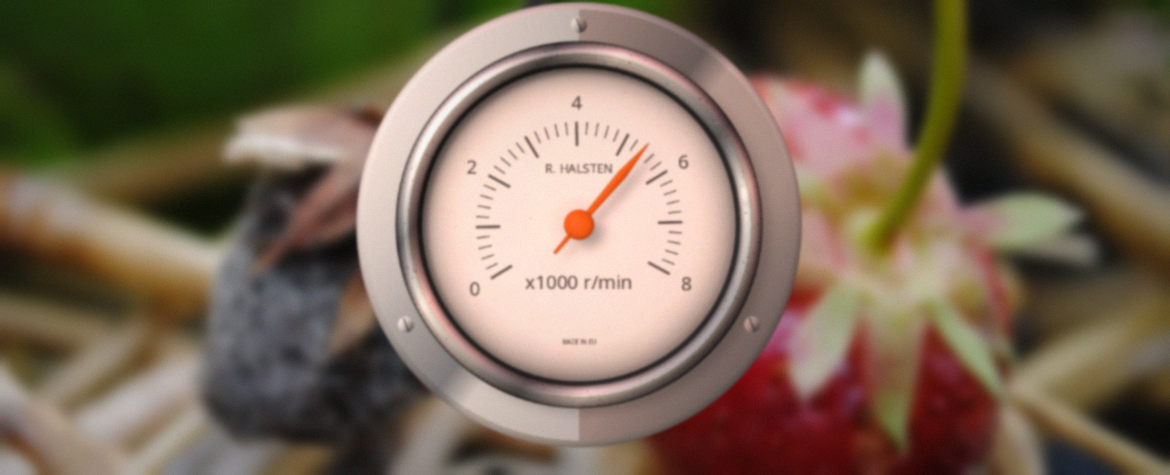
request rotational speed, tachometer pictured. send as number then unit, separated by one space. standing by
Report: 5400 rpm
